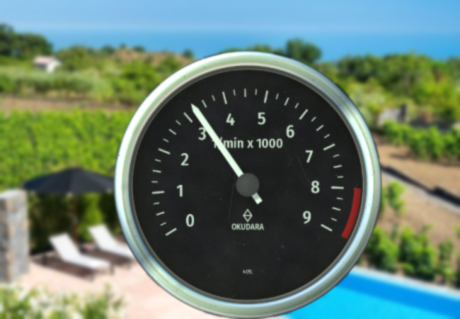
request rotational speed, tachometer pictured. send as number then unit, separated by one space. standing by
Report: 3250 rpm
